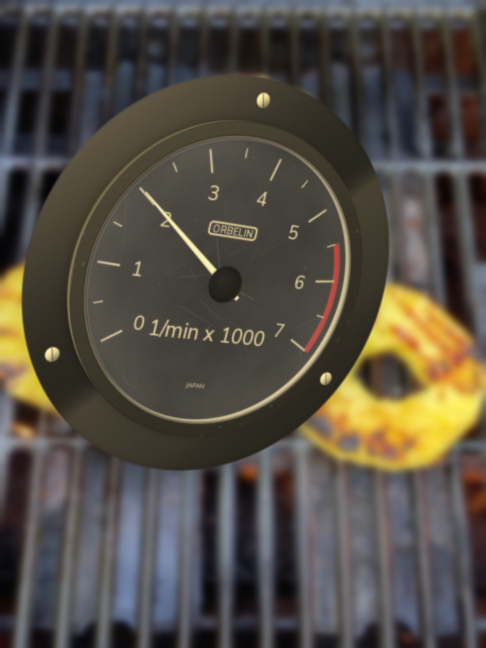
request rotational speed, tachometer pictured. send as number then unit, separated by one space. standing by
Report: 2000 rpm
